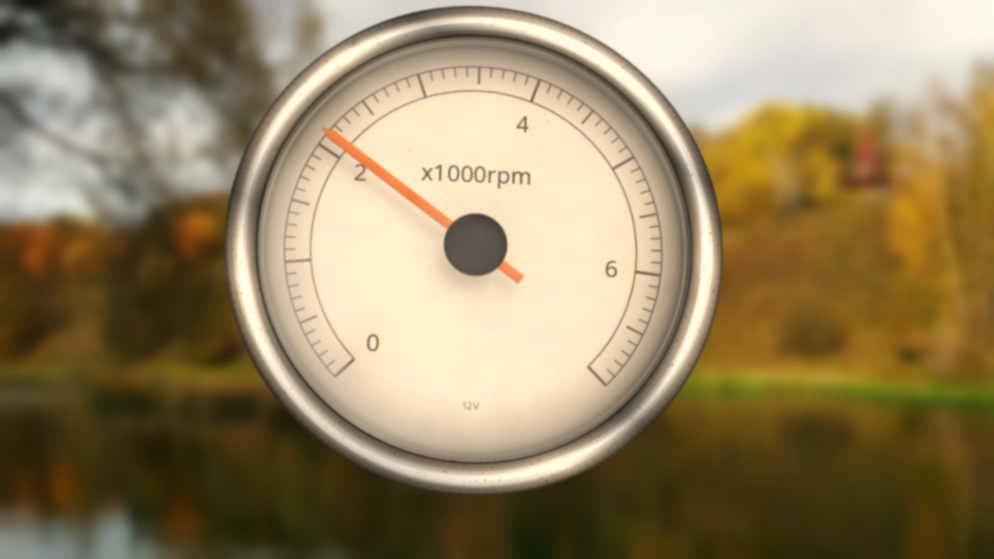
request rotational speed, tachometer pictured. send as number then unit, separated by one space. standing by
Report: 2100 rpm
